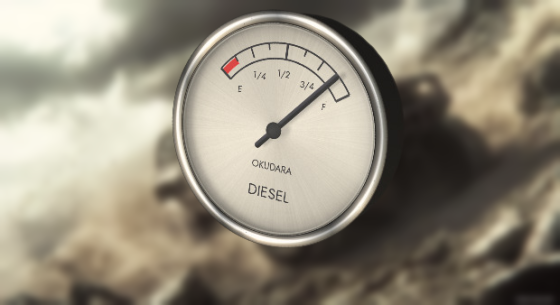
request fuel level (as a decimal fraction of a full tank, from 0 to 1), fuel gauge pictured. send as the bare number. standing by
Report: 0.875
